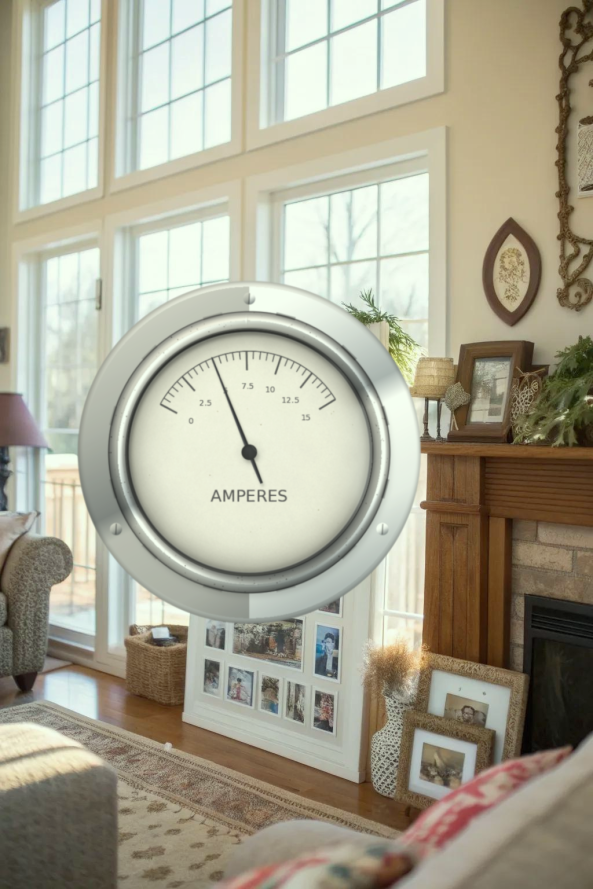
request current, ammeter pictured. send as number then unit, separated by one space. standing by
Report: 5 A
